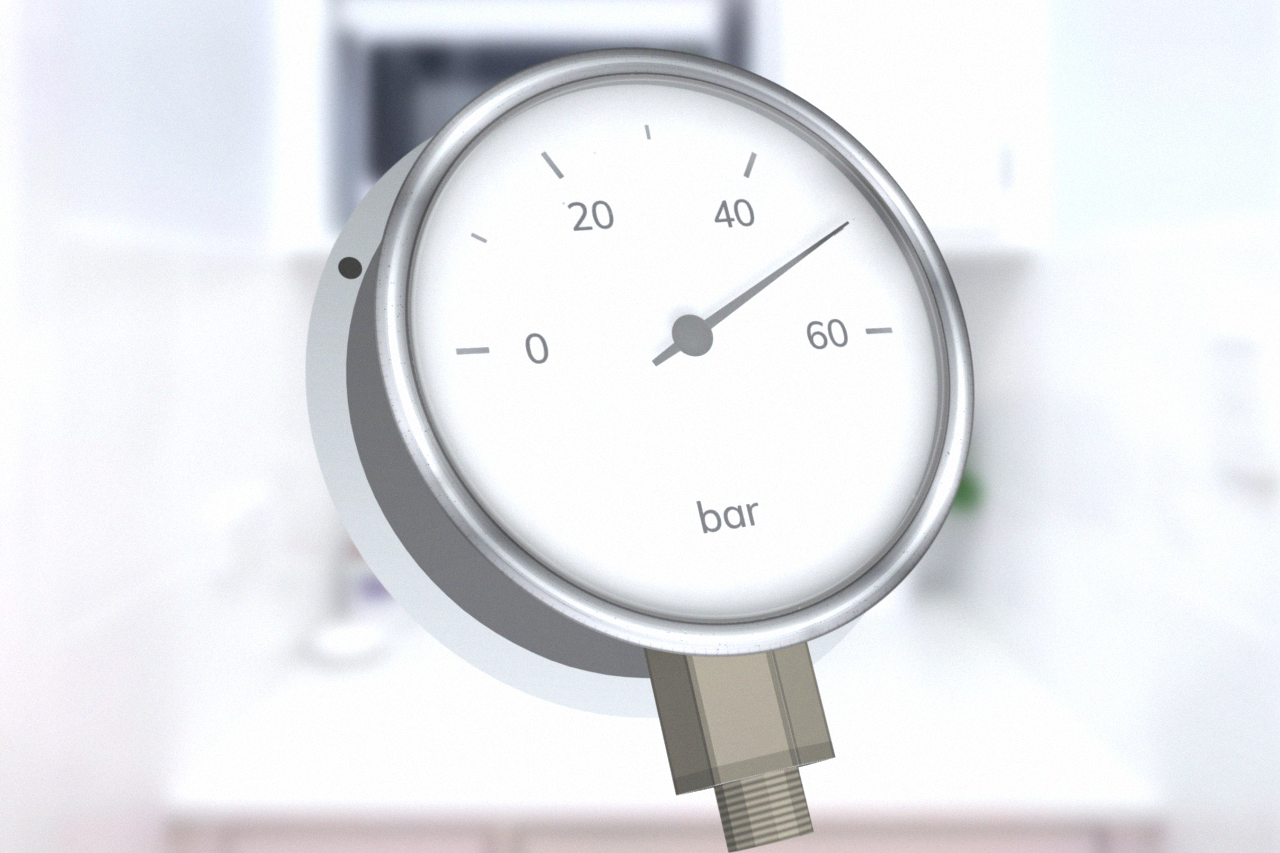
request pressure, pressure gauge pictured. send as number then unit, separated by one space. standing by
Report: 50 bar
